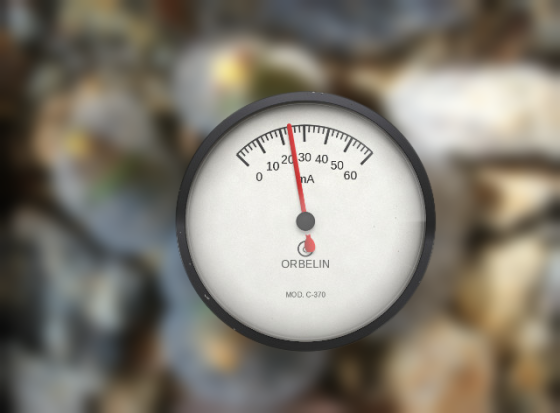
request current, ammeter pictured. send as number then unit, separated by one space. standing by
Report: 24 mA
